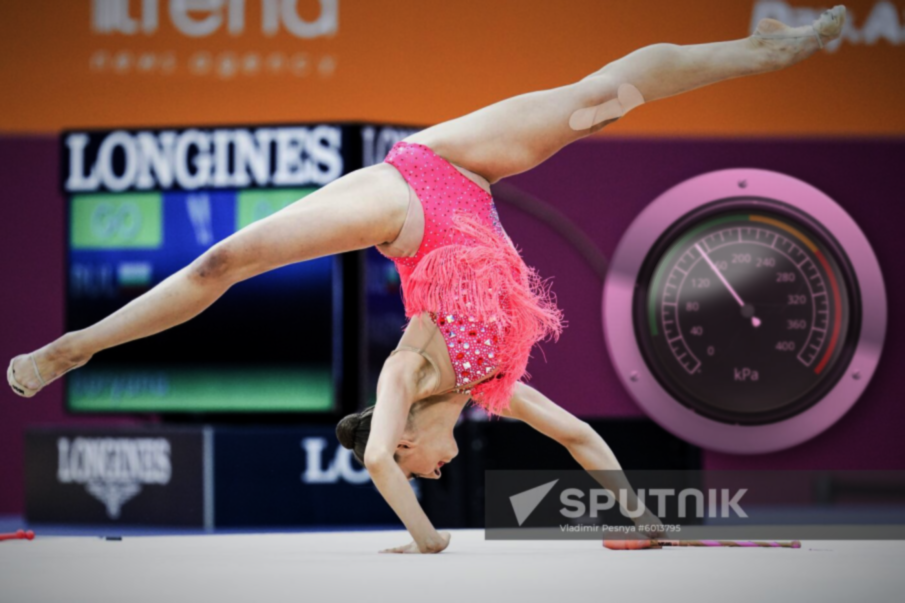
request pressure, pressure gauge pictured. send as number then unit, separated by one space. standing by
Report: 150 kPa
